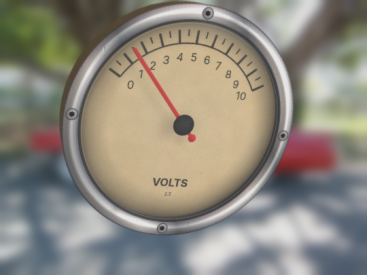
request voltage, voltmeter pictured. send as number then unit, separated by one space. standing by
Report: 1.5 V
